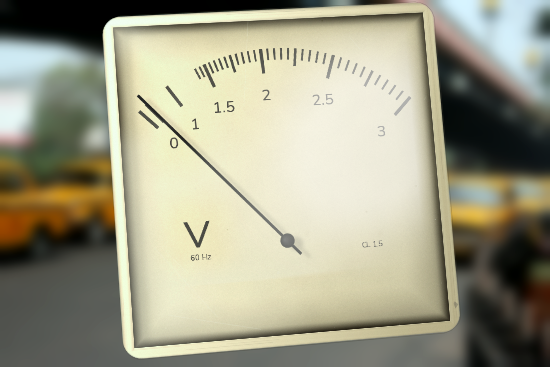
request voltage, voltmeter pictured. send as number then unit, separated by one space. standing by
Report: 0.5 V
